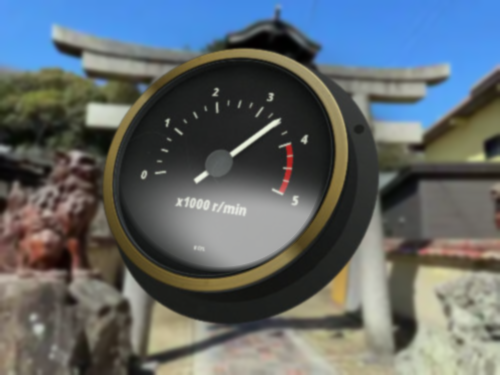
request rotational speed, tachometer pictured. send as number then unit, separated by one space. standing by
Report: 3500 rpm
